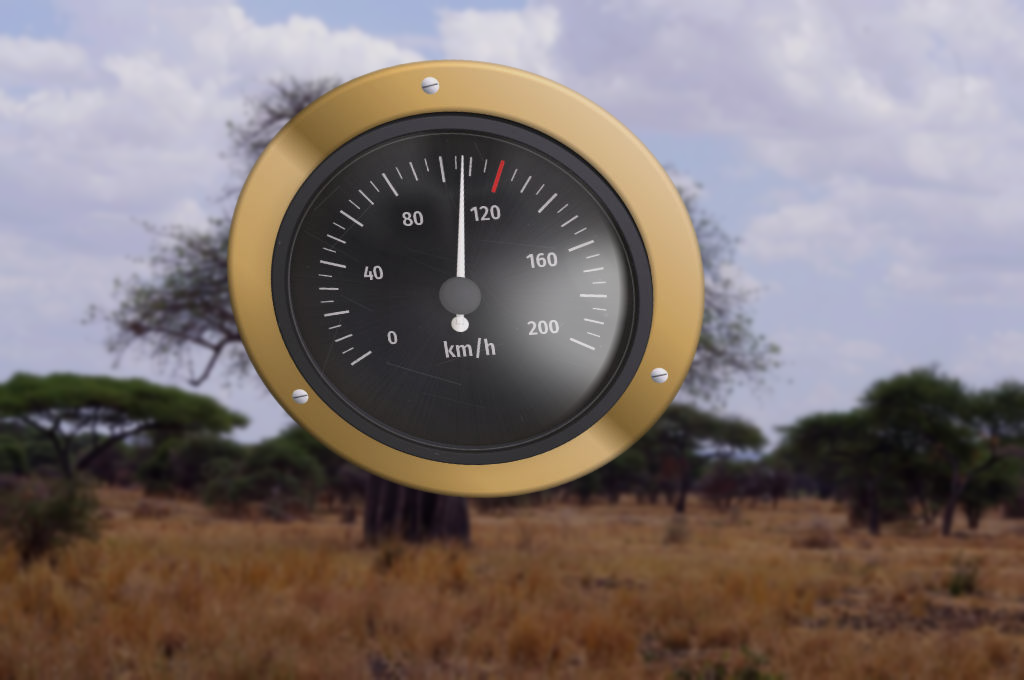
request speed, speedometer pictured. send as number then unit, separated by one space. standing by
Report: 107.5 km/h
